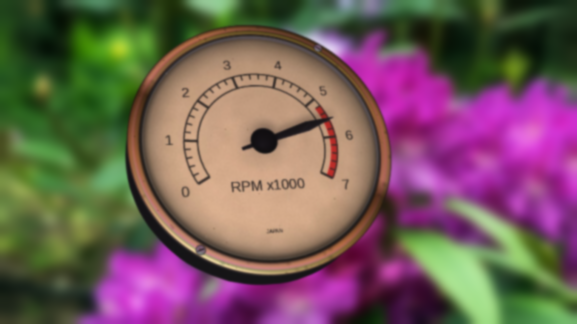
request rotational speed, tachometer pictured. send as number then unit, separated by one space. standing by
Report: 5600 rpm
